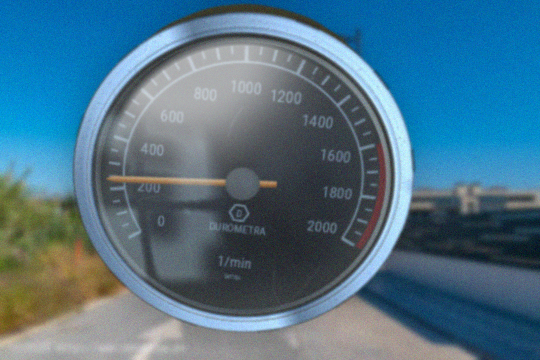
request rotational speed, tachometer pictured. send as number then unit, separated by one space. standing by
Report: 250 rpm
